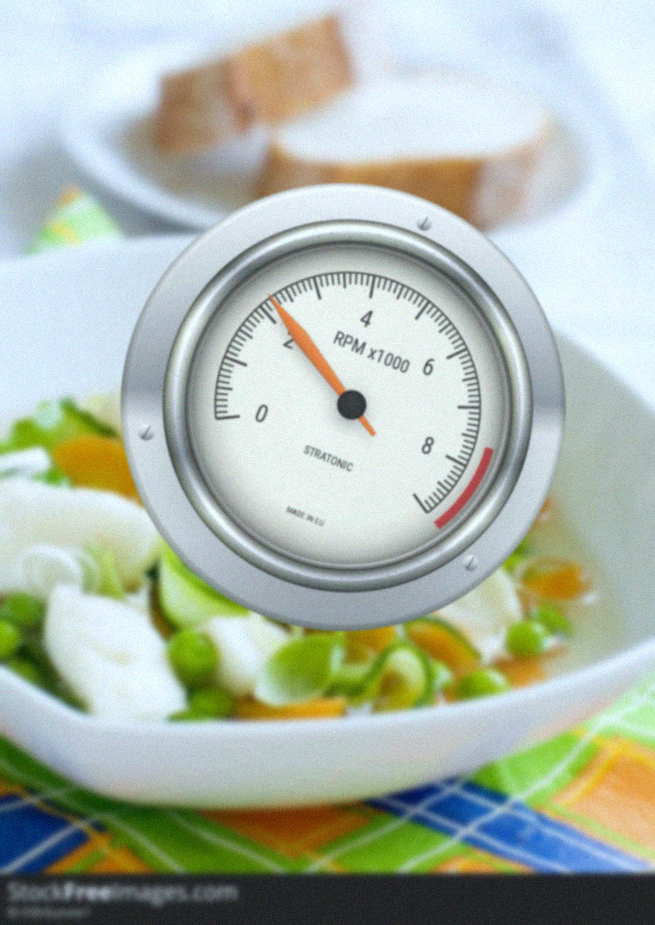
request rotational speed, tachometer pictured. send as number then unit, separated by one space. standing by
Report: 2200 rpm
